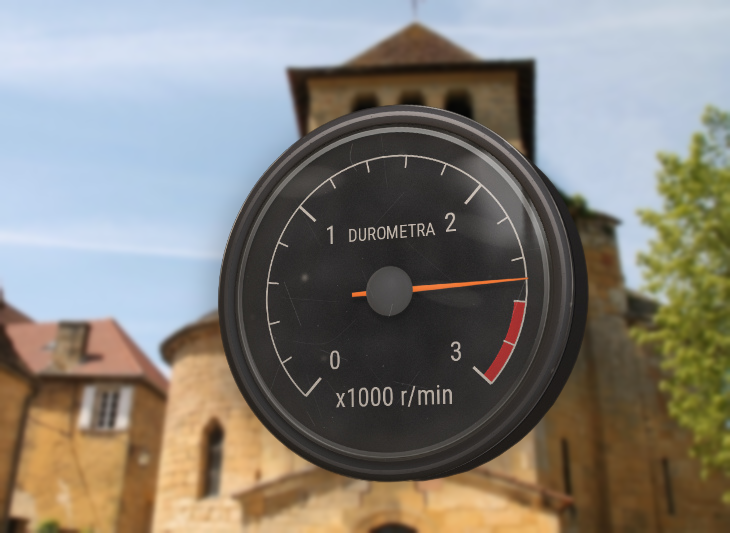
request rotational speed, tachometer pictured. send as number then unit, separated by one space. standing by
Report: 2500 rpm
